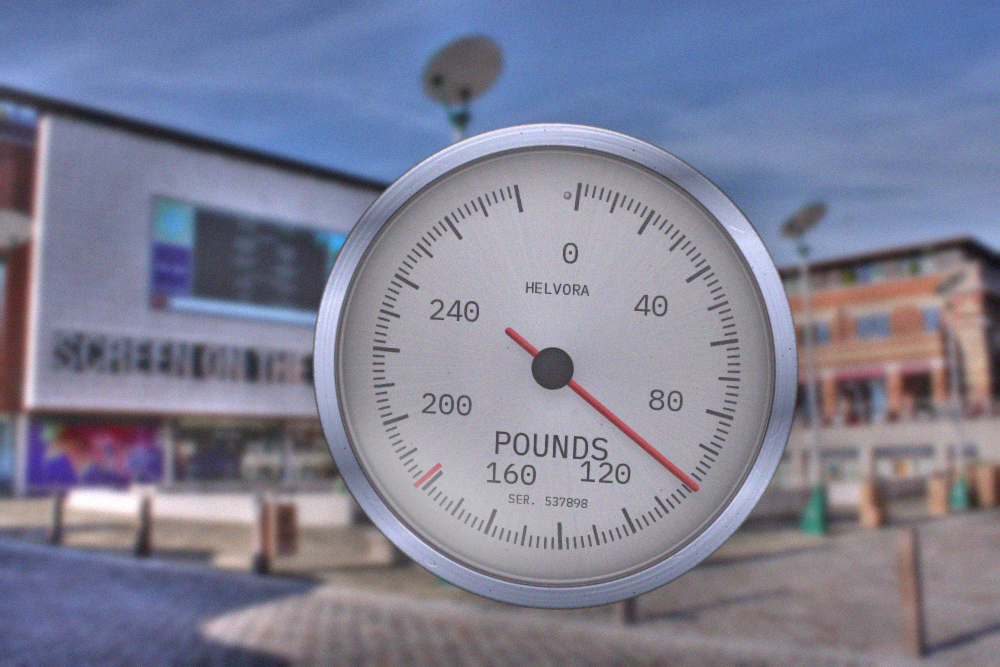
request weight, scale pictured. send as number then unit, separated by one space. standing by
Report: 100 lb
